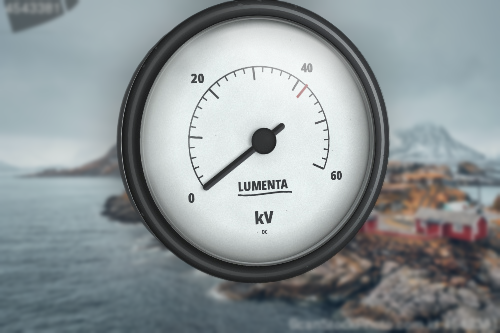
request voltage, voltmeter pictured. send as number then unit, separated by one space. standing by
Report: 0 kV
